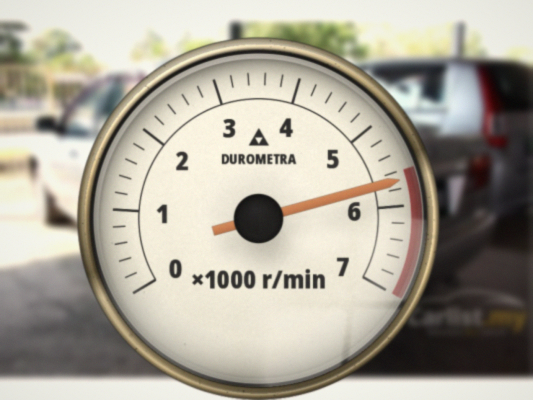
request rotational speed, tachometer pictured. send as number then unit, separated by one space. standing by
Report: 5700 rpm
